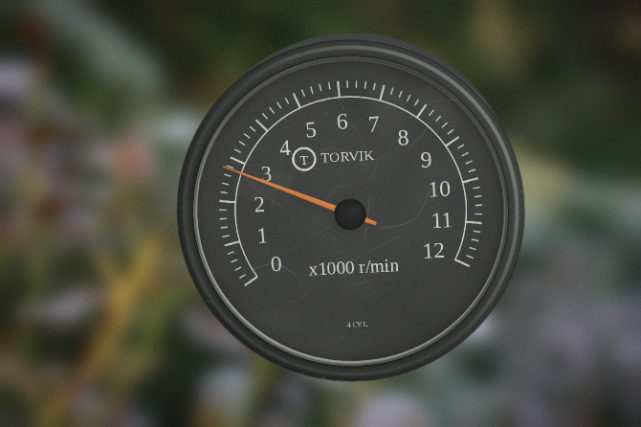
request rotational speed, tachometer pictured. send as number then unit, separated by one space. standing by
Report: 2800 rpm
